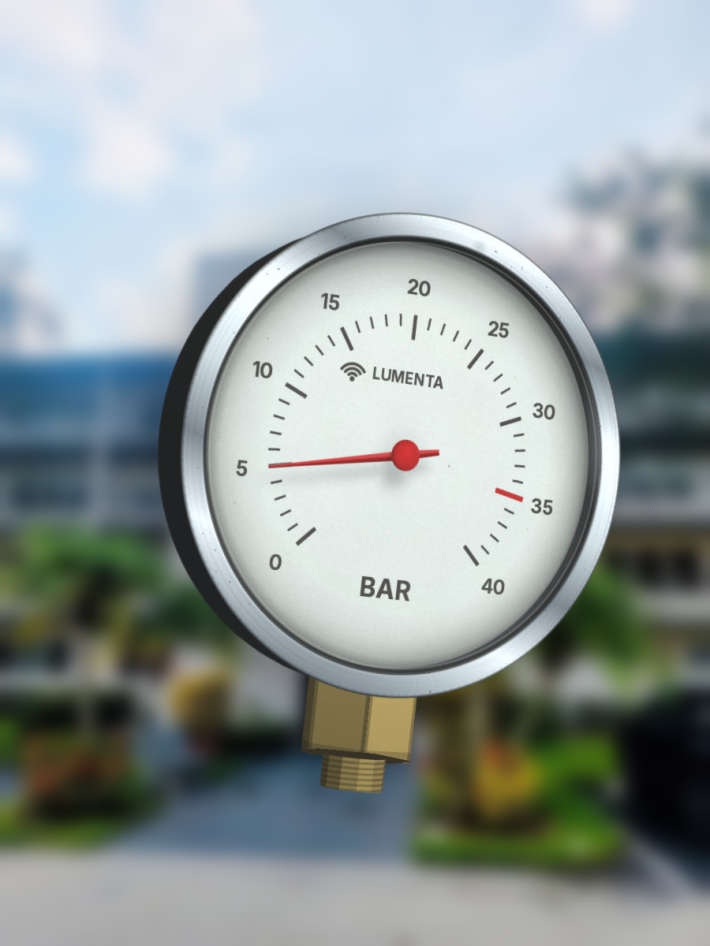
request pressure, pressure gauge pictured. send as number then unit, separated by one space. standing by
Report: 5 bar
